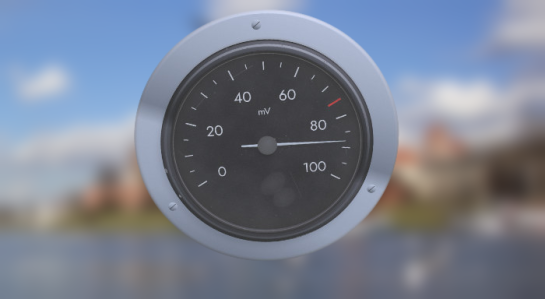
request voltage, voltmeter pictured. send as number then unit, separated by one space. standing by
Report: 87.5 mV
